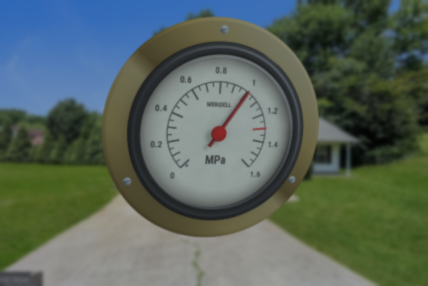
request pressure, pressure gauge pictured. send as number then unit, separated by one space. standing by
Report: 1 MPa
